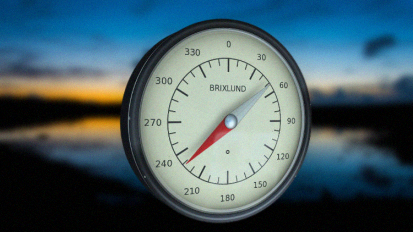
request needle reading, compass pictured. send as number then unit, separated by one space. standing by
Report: 230 °
